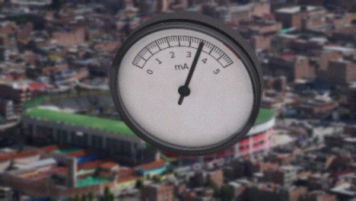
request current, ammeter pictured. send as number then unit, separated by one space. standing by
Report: 3.5 mA
